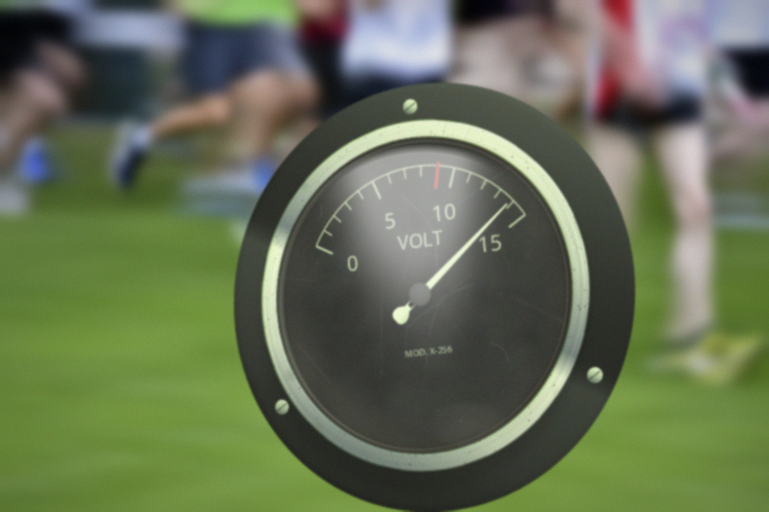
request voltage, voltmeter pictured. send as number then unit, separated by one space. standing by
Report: 14 V
